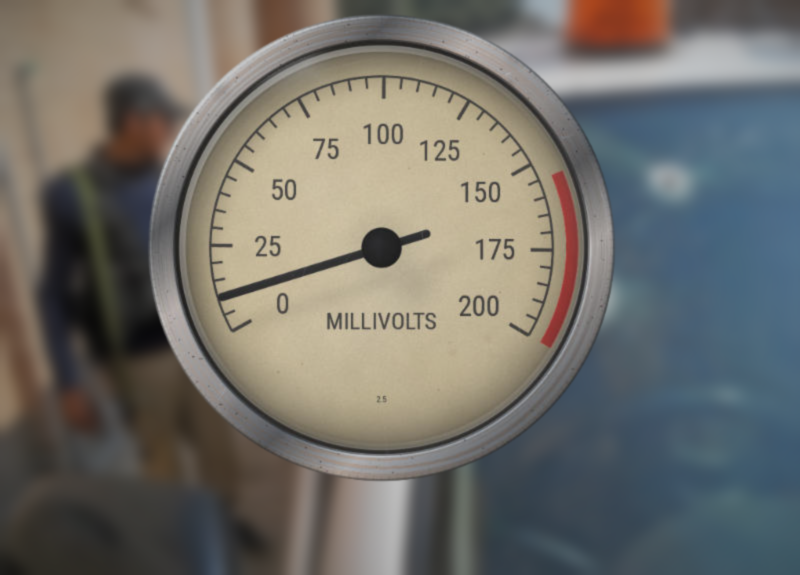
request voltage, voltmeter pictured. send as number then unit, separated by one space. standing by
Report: 10 mV
